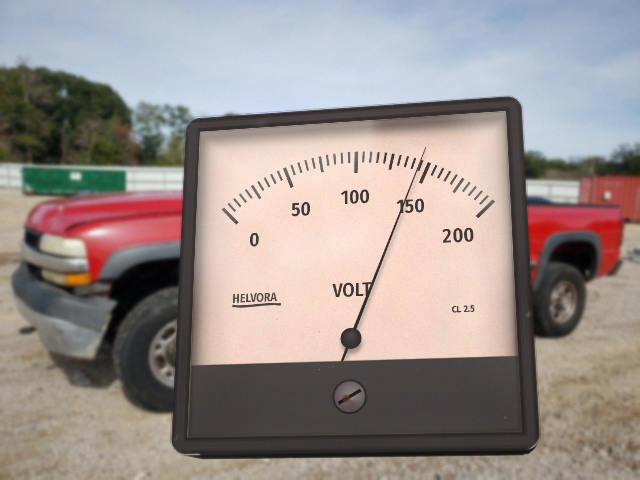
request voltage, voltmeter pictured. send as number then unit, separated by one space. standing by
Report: 145 V
